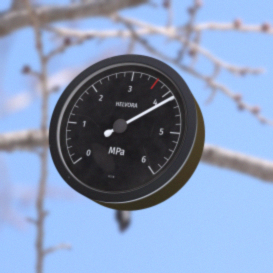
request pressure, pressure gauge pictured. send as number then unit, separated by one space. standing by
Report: 4.2 MPa
